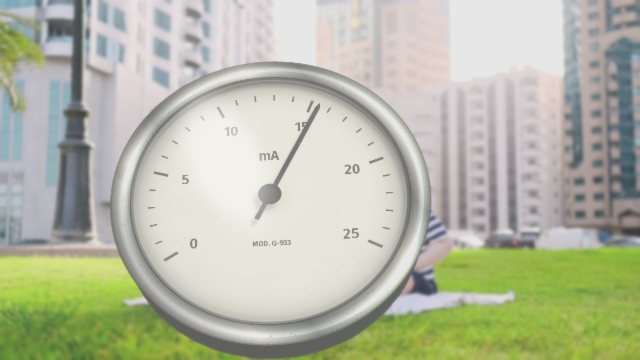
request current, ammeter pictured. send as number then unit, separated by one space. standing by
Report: 15.5 mA
